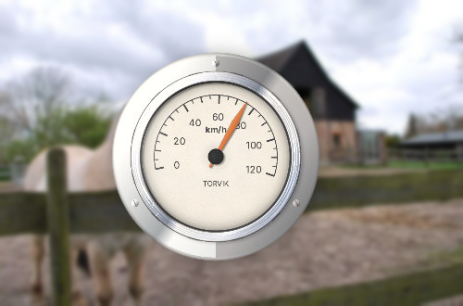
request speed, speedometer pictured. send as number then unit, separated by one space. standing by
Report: 75 km/h
